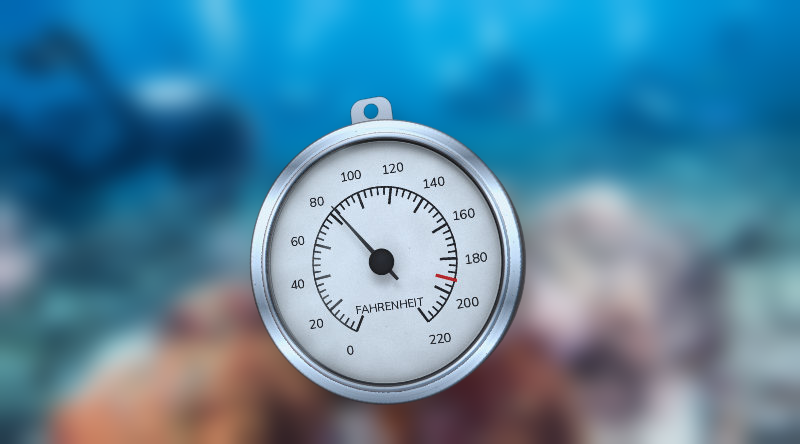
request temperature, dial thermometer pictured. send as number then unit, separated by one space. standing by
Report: 84 °F
